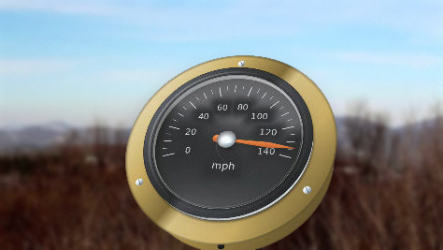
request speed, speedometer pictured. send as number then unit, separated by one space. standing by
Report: 135 mph
